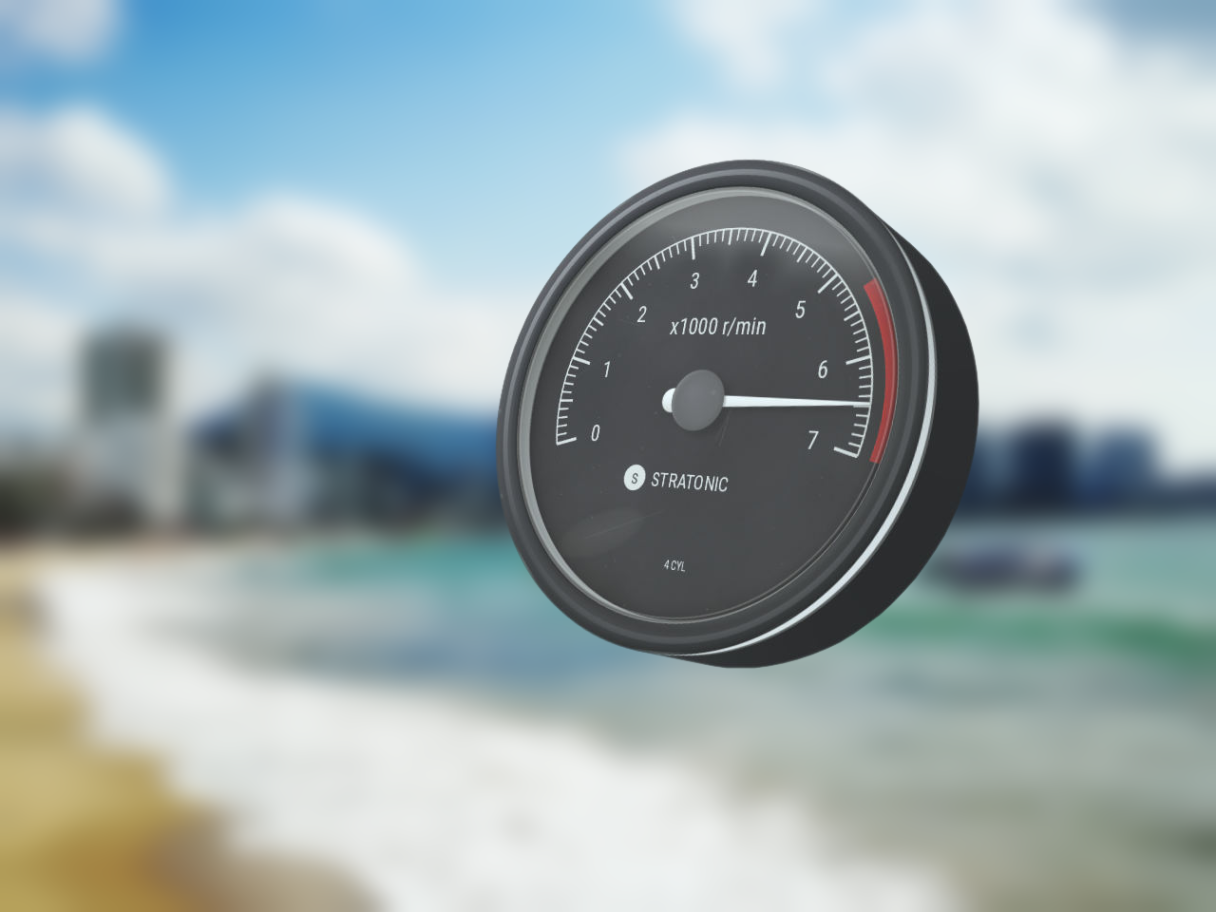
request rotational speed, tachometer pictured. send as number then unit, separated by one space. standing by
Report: 6500 rpm
